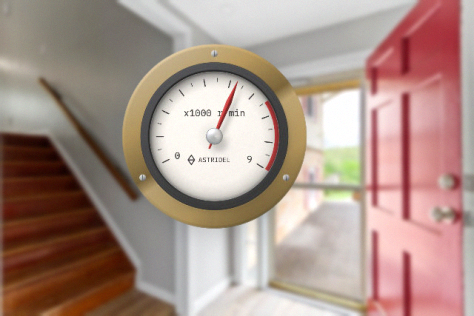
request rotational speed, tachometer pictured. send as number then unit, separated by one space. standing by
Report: 5250 rpm
